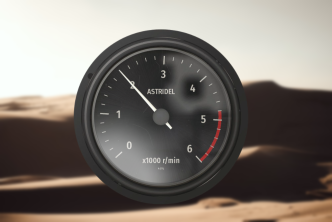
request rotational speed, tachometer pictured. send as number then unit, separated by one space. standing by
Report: 2000 rpm
